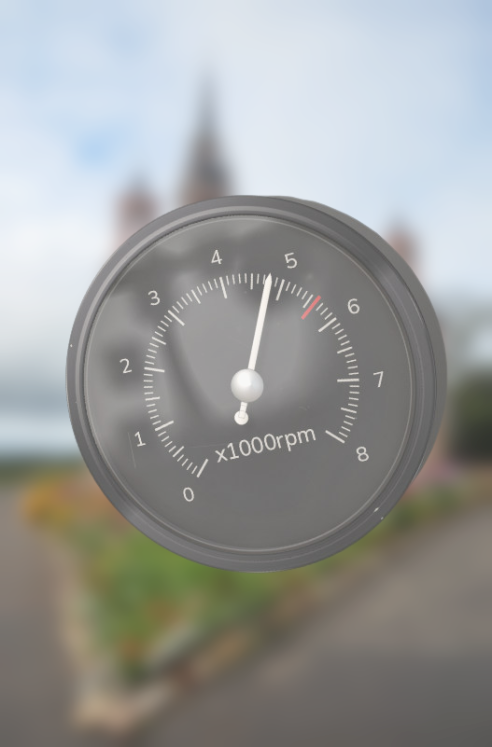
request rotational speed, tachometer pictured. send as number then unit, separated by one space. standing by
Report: 4800 rpm
